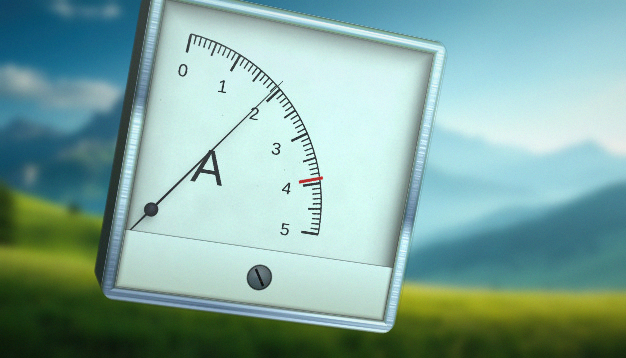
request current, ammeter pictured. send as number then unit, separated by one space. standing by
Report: 1.9 A
